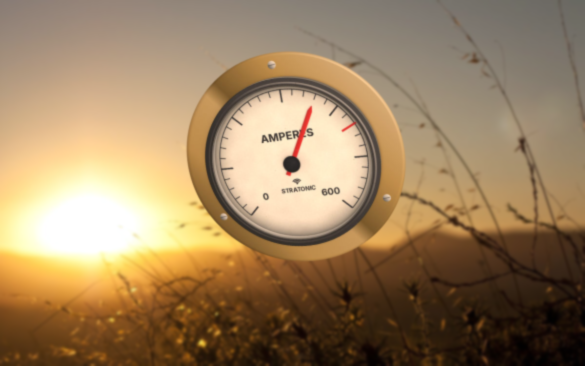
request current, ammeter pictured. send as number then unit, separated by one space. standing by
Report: 360 A
